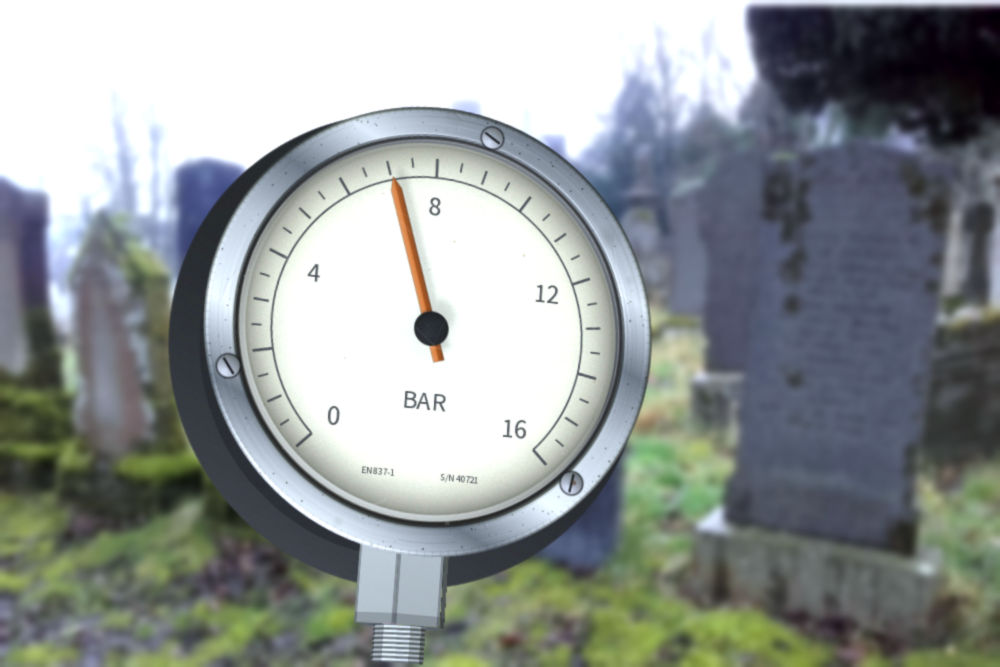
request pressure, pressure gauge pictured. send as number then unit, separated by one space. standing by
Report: 7 bar
